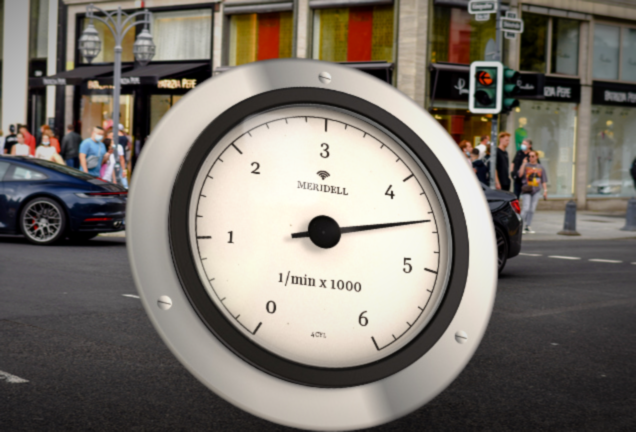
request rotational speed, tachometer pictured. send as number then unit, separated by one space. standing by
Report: 4500 rpm
